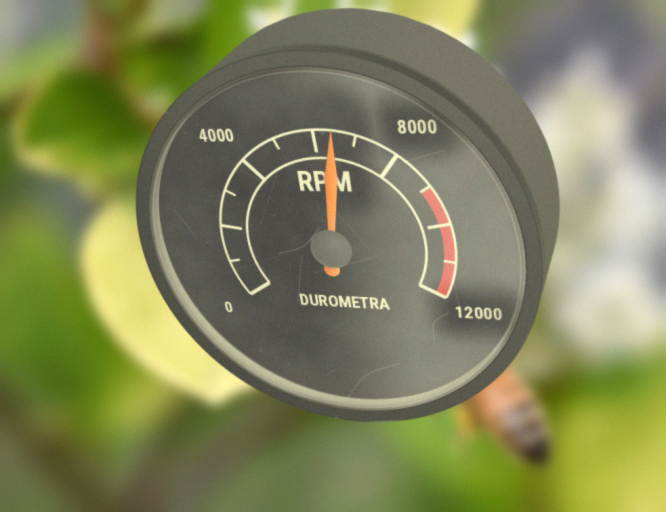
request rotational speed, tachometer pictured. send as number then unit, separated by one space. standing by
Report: 6500 rpm
